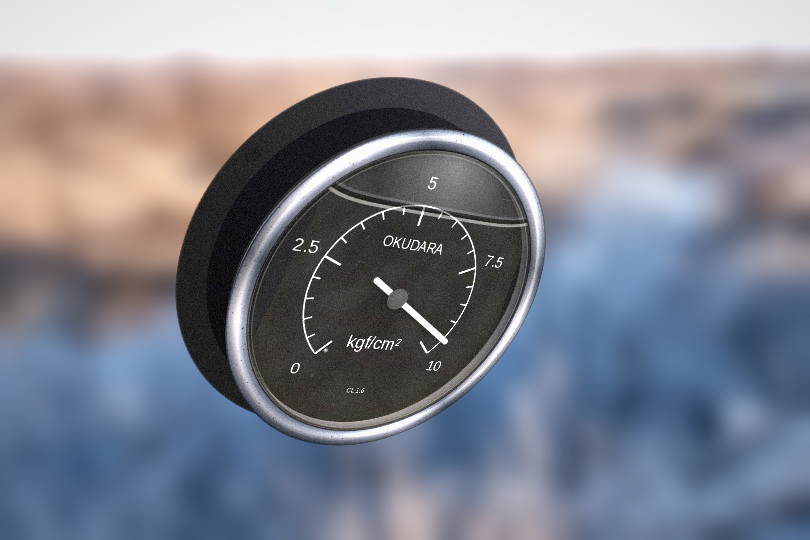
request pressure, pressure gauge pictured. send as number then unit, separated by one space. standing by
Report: 9.5 kg/cm²
